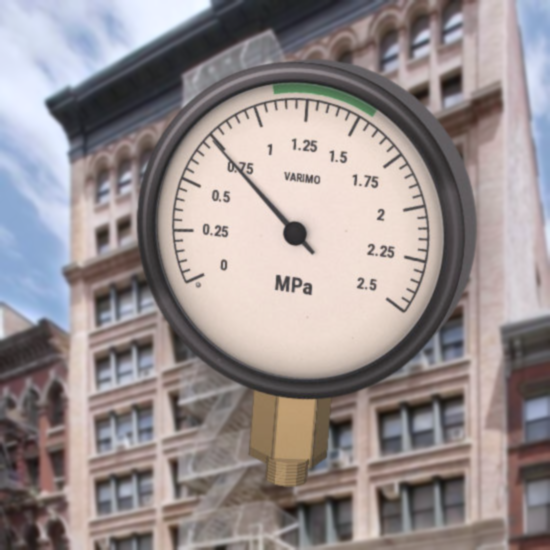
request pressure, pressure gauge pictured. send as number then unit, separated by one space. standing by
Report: 0.75 MPa
